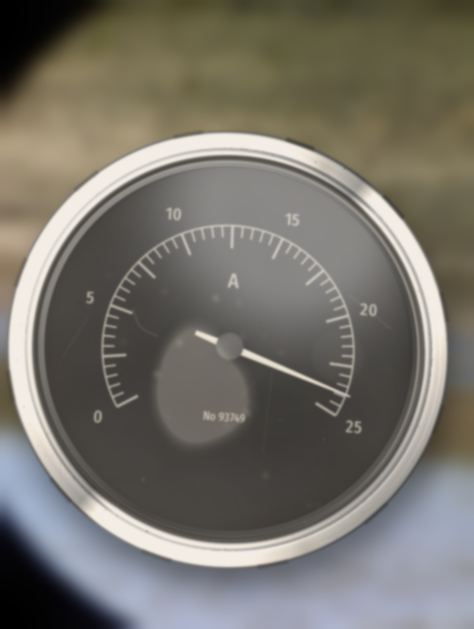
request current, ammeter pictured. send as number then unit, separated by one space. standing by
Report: 24 A
